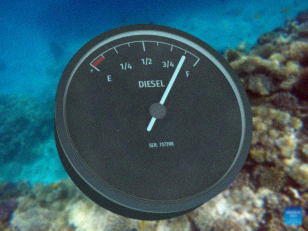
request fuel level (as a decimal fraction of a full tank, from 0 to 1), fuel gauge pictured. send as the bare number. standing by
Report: 0.875
